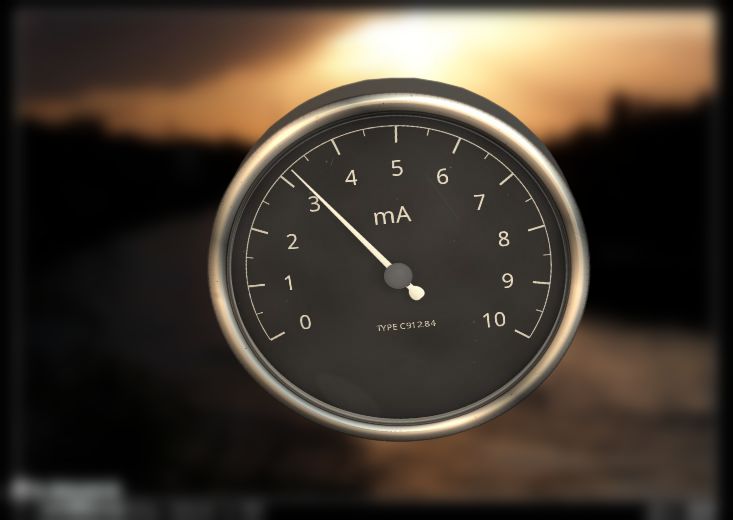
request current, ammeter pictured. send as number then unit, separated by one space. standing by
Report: 3.25 mA
